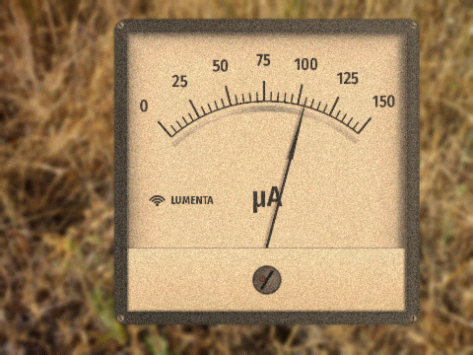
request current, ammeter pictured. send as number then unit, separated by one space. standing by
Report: 105 µA
